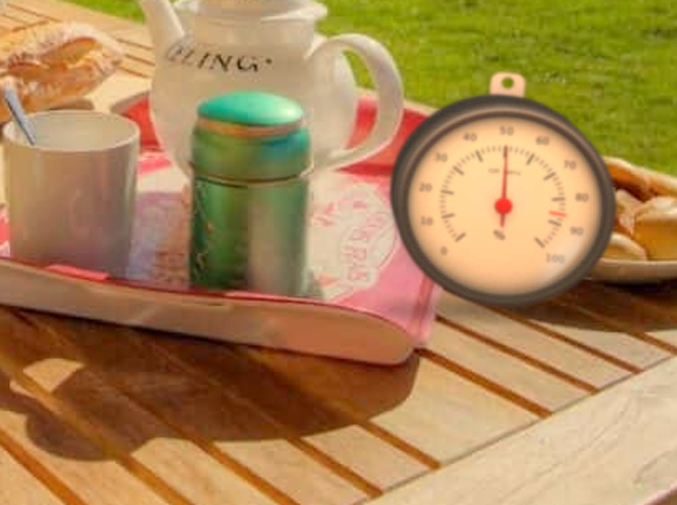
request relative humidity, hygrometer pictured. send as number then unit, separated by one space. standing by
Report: 50 %
